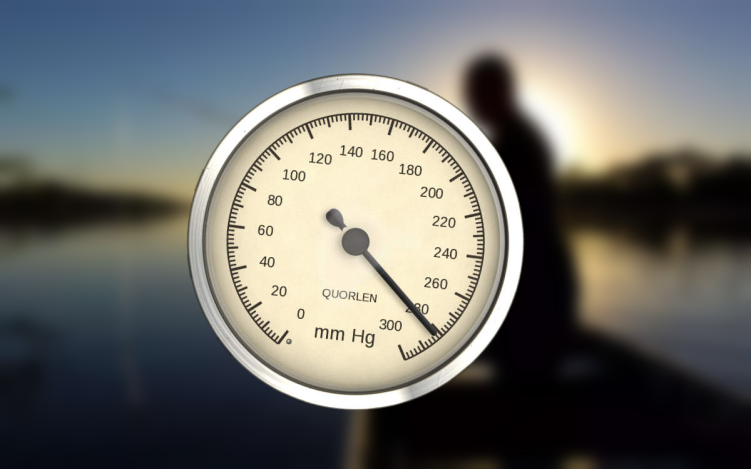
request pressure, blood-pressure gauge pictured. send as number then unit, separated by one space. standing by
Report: 282 mmHg
